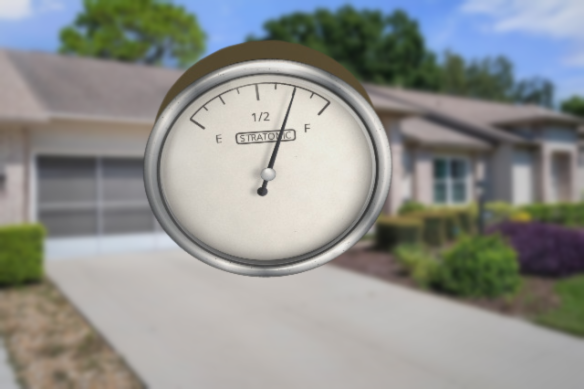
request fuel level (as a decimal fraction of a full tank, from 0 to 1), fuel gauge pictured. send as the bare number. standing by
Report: 0.75
